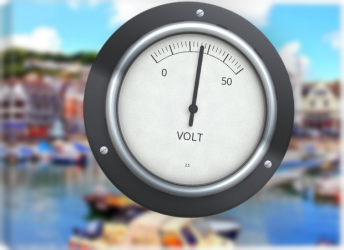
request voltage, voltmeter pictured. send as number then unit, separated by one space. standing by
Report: 26 V
